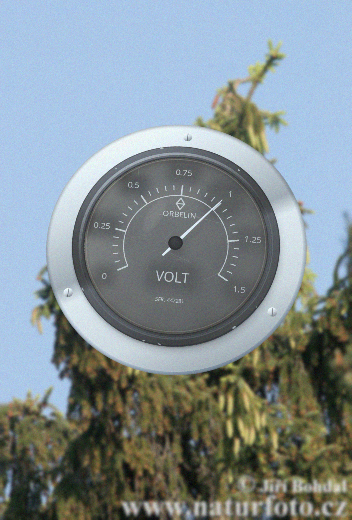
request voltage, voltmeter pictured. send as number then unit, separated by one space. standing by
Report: 1 V
